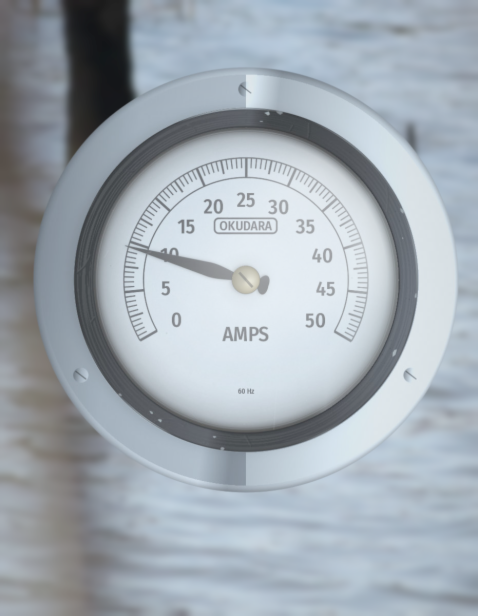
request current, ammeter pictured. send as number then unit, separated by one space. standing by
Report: 9.5 A
